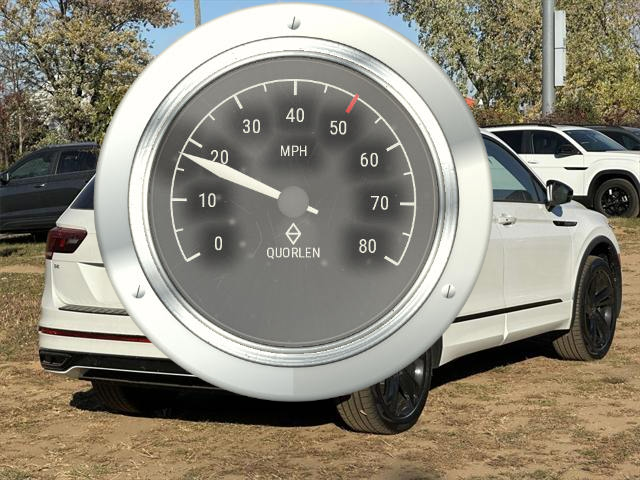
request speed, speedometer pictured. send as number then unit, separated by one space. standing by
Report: 17.5 mph
